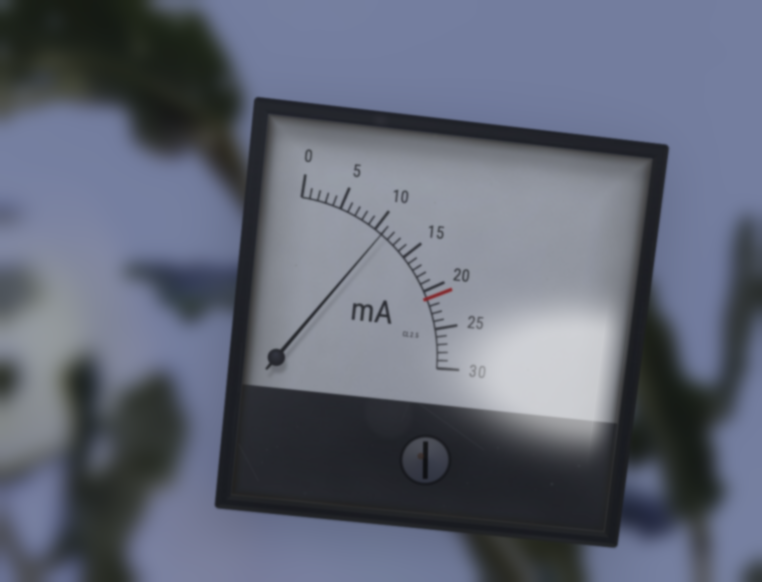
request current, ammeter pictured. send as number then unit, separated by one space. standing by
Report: 11 mA
